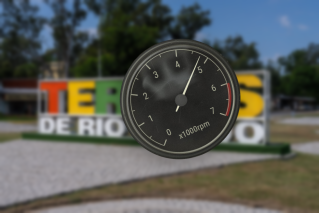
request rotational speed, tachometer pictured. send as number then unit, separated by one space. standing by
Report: 4750 rpm
